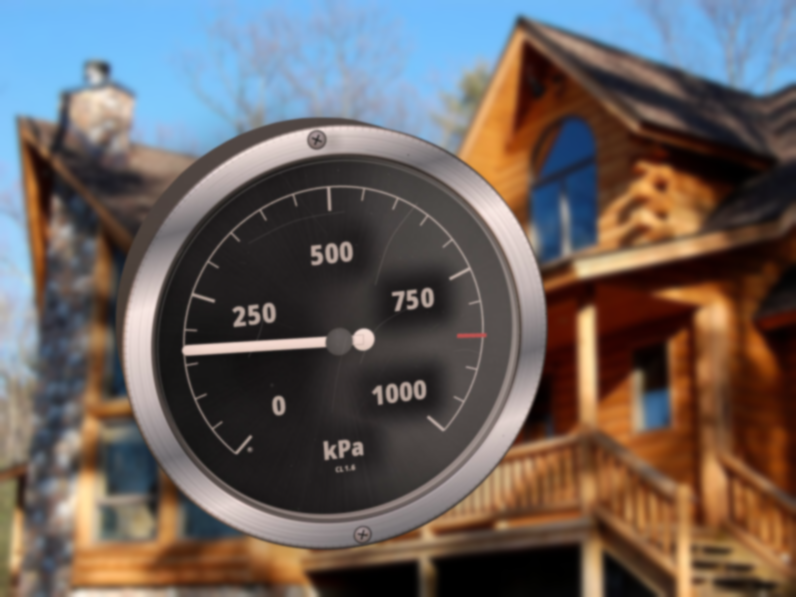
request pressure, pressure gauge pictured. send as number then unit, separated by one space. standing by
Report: 175 kPa
